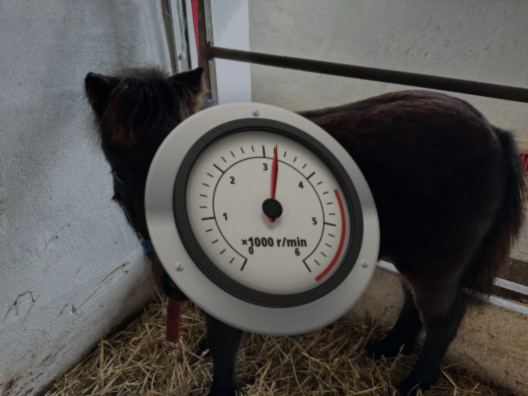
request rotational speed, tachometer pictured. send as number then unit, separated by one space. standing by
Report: 3200 rpm
